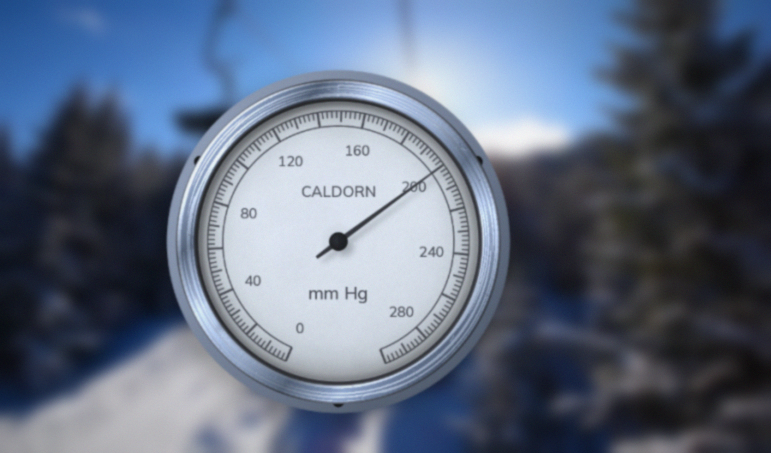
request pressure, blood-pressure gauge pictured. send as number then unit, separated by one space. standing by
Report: 200 mmHg
